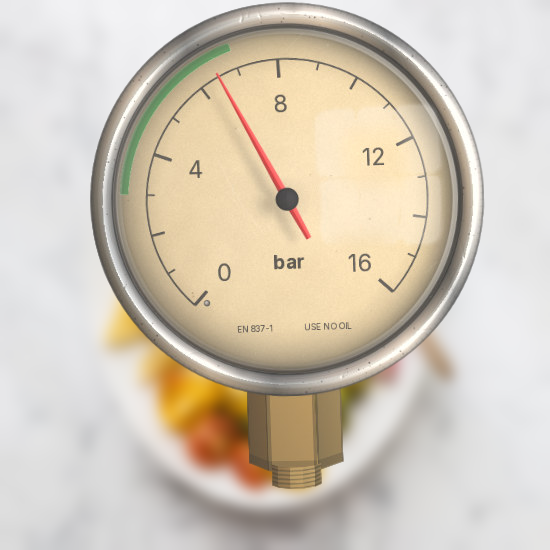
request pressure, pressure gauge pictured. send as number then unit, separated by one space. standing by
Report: 6.5 bar
